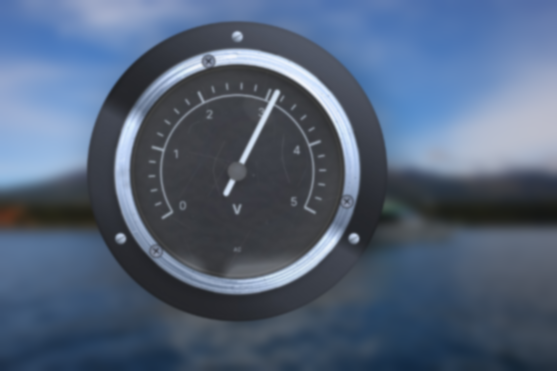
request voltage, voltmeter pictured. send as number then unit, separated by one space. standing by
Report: 3.1 V
